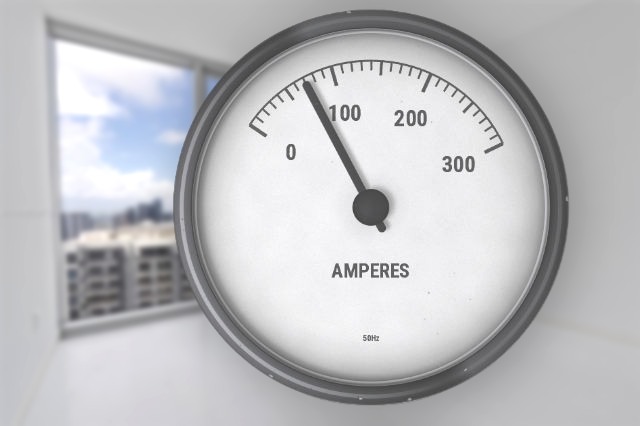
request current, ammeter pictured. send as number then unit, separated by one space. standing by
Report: 70 A
